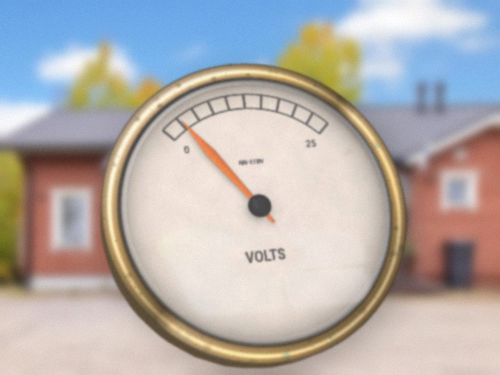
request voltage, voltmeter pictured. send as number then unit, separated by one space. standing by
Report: 2.5 V
